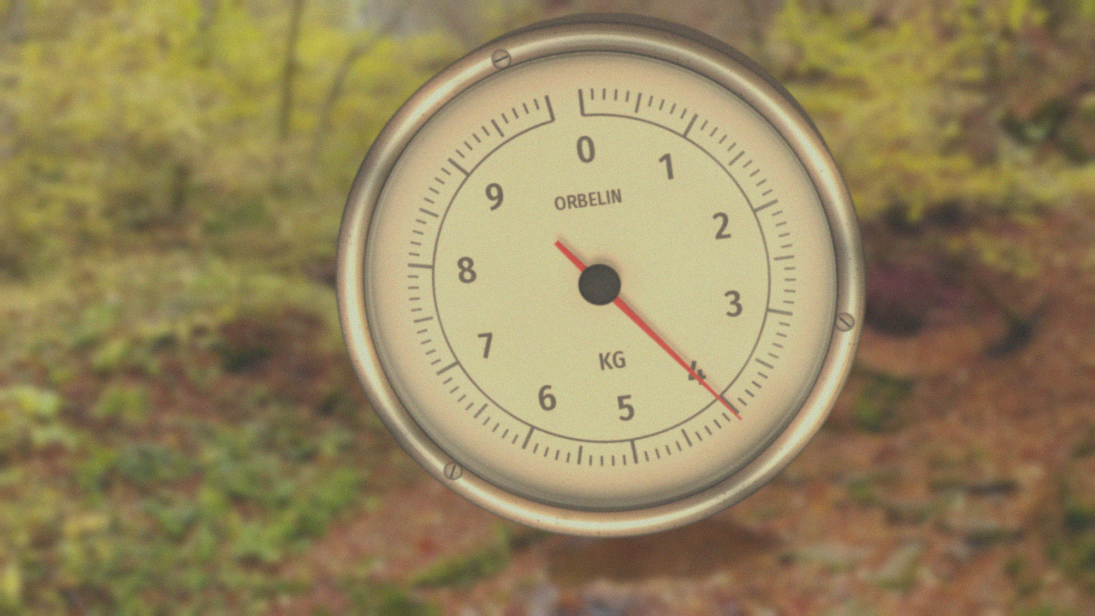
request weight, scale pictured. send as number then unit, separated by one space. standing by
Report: 4 kg
